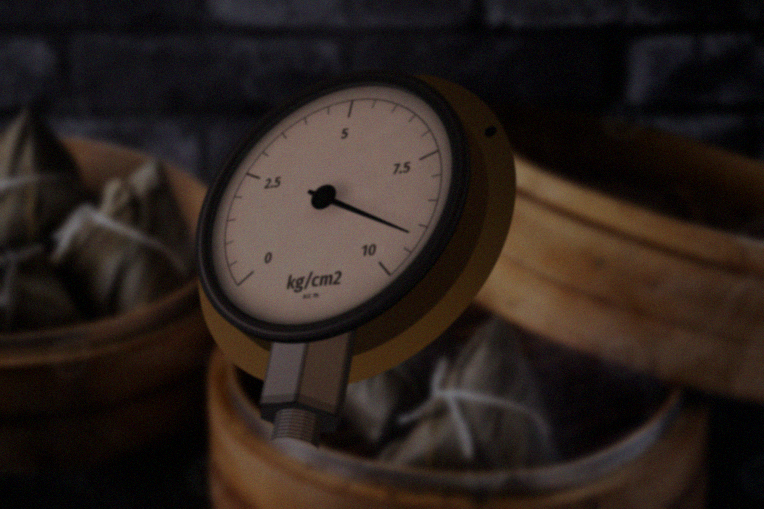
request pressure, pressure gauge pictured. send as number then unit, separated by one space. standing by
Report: 9.25 kg/cm²
